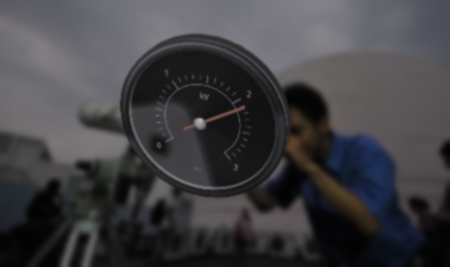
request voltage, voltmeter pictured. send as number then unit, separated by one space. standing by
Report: 2.1 kV
